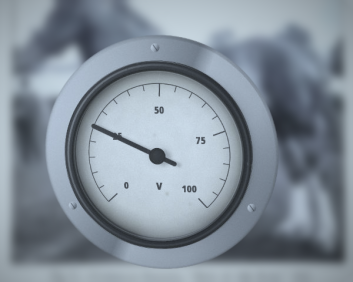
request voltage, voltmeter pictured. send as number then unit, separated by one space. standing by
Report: 25 V
